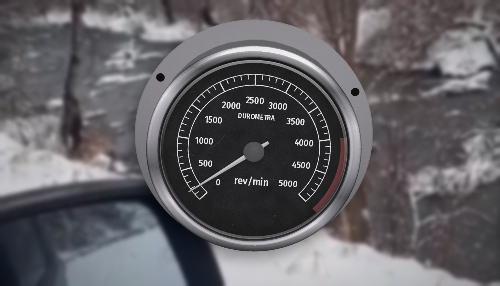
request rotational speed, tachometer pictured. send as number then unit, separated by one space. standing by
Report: 200 rpm
